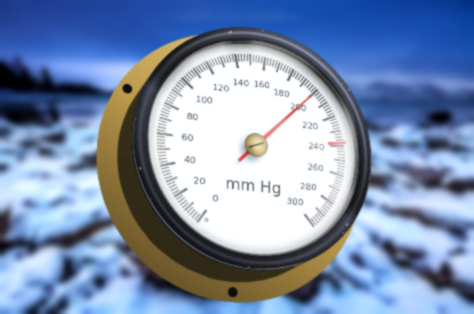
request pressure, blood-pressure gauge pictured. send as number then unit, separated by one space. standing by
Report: 200 mmHg
